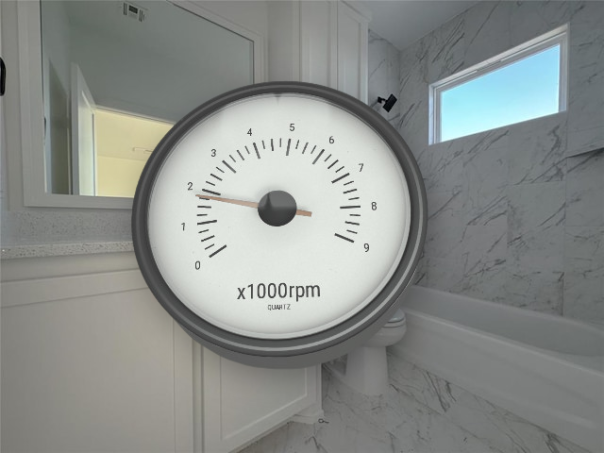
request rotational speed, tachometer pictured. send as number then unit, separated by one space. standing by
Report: 1750 rpm
